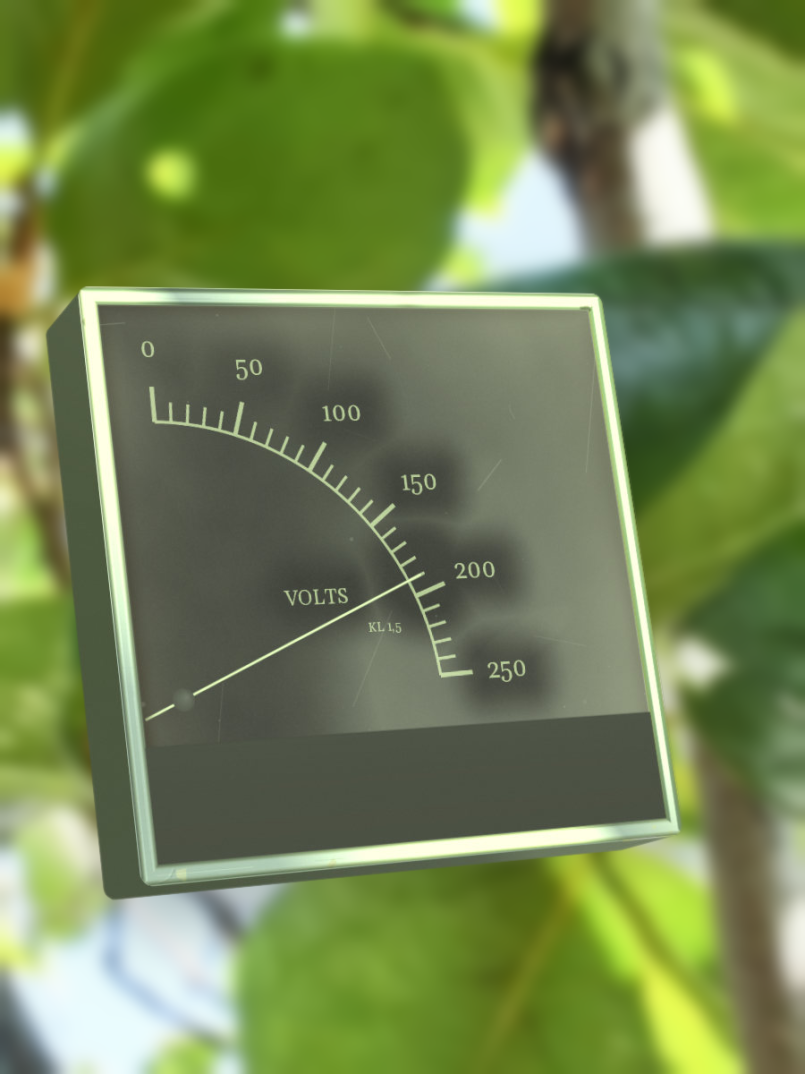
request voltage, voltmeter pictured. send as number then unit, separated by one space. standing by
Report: 190 V
